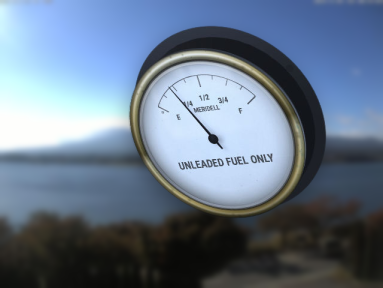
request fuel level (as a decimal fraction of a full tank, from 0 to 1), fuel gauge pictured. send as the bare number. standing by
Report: 0.25
